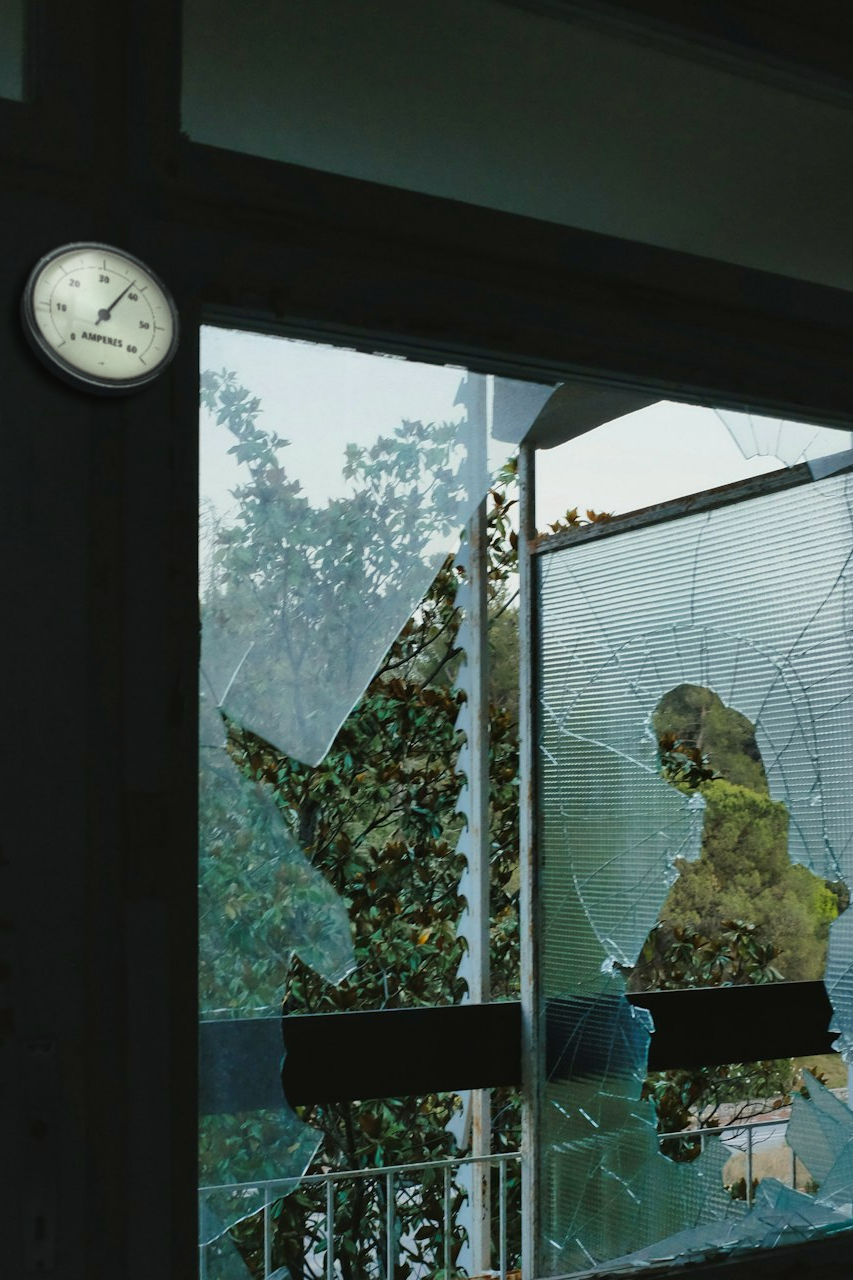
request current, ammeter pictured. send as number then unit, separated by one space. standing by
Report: 37.5 A
